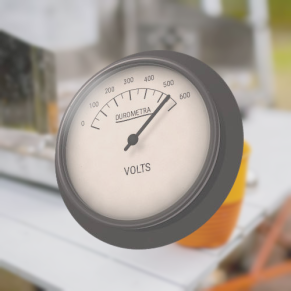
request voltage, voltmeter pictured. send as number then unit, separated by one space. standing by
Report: 550 V
